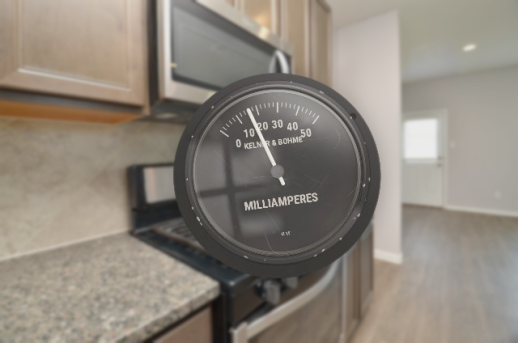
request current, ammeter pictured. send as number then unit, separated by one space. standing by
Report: 16 mA
